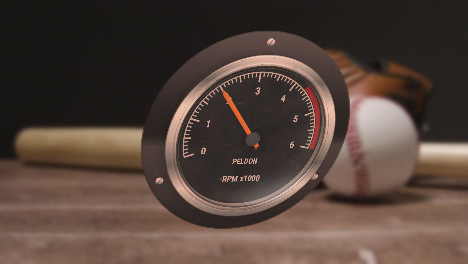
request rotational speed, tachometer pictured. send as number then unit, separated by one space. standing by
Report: 2000 rpm
